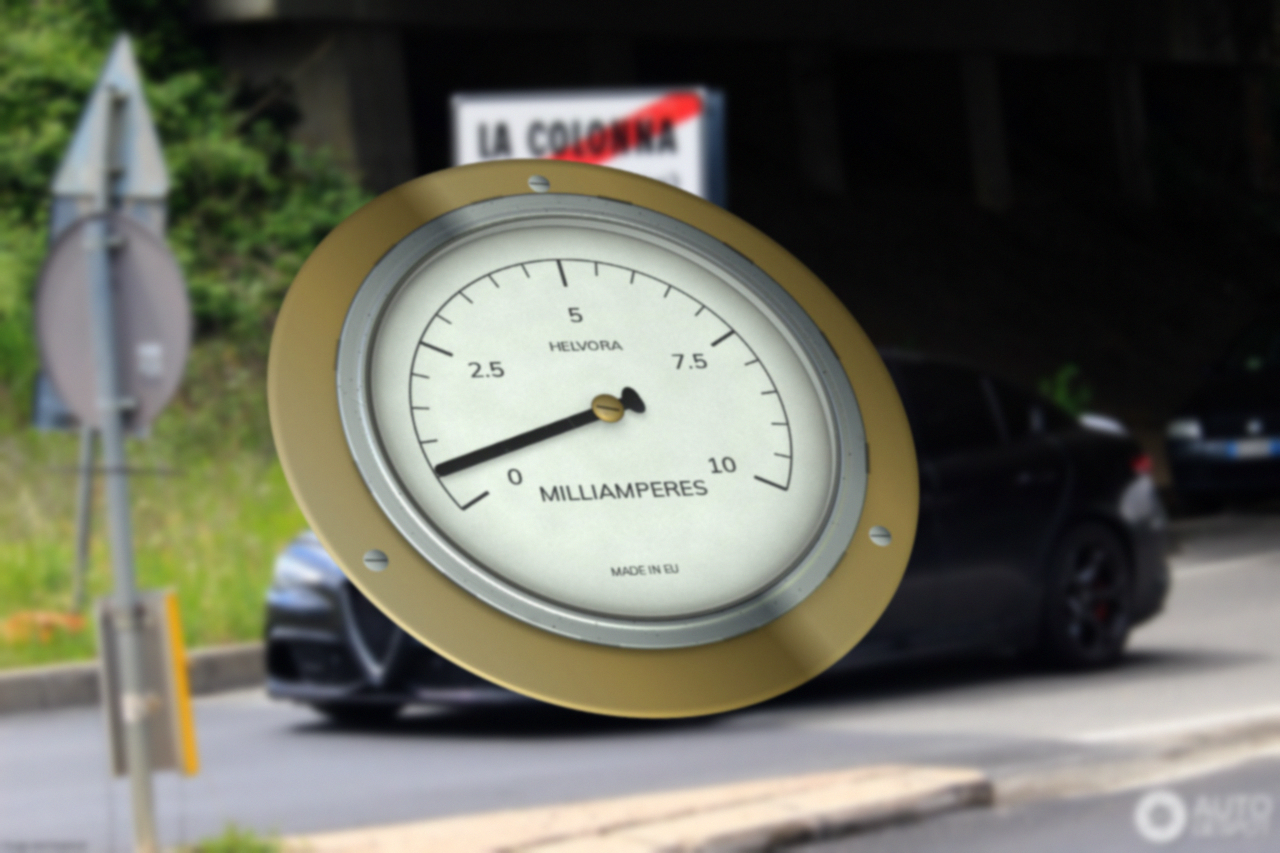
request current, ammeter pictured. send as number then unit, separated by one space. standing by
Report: 0.5 mA
